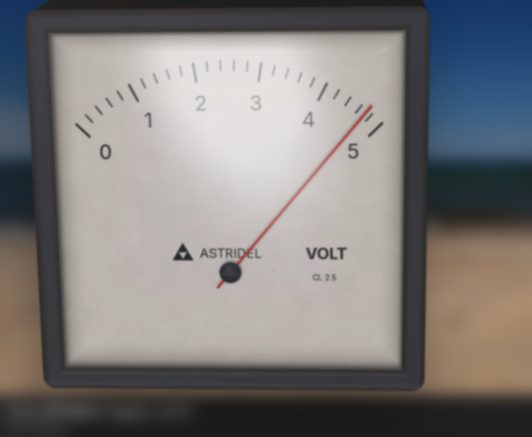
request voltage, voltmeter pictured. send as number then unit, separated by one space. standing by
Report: 4.7 V
